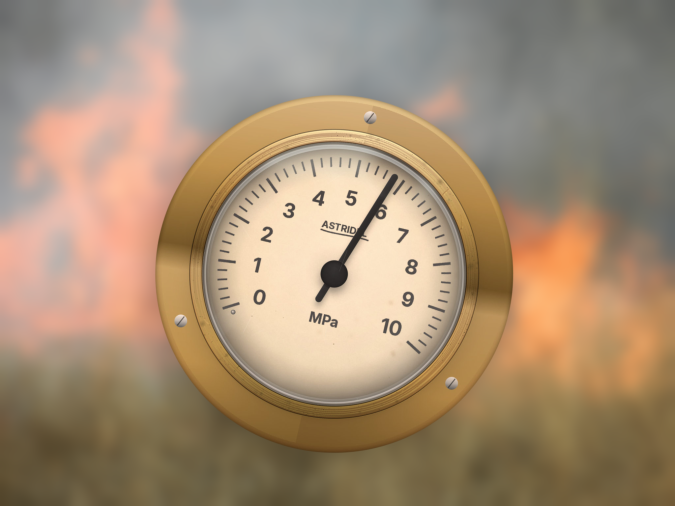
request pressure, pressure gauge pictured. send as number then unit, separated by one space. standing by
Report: 5.8 MPa
